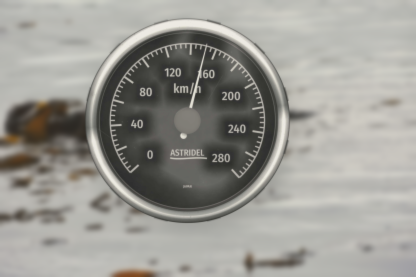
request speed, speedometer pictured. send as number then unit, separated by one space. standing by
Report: 152 km/h
